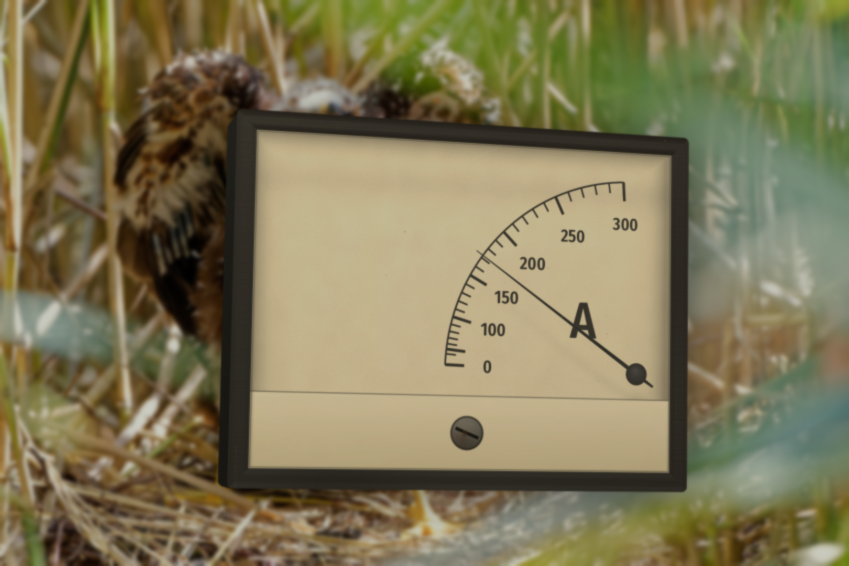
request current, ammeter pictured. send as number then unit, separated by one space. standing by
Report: 170 A
